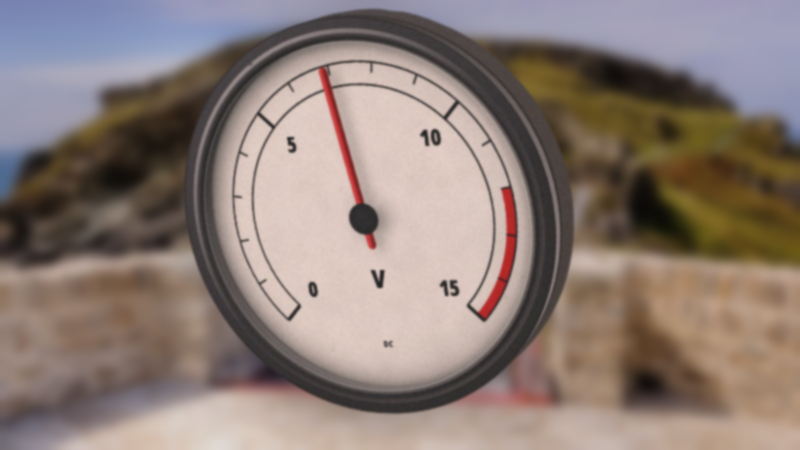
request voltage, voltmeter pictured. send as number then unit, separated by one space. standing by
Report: 7 V
